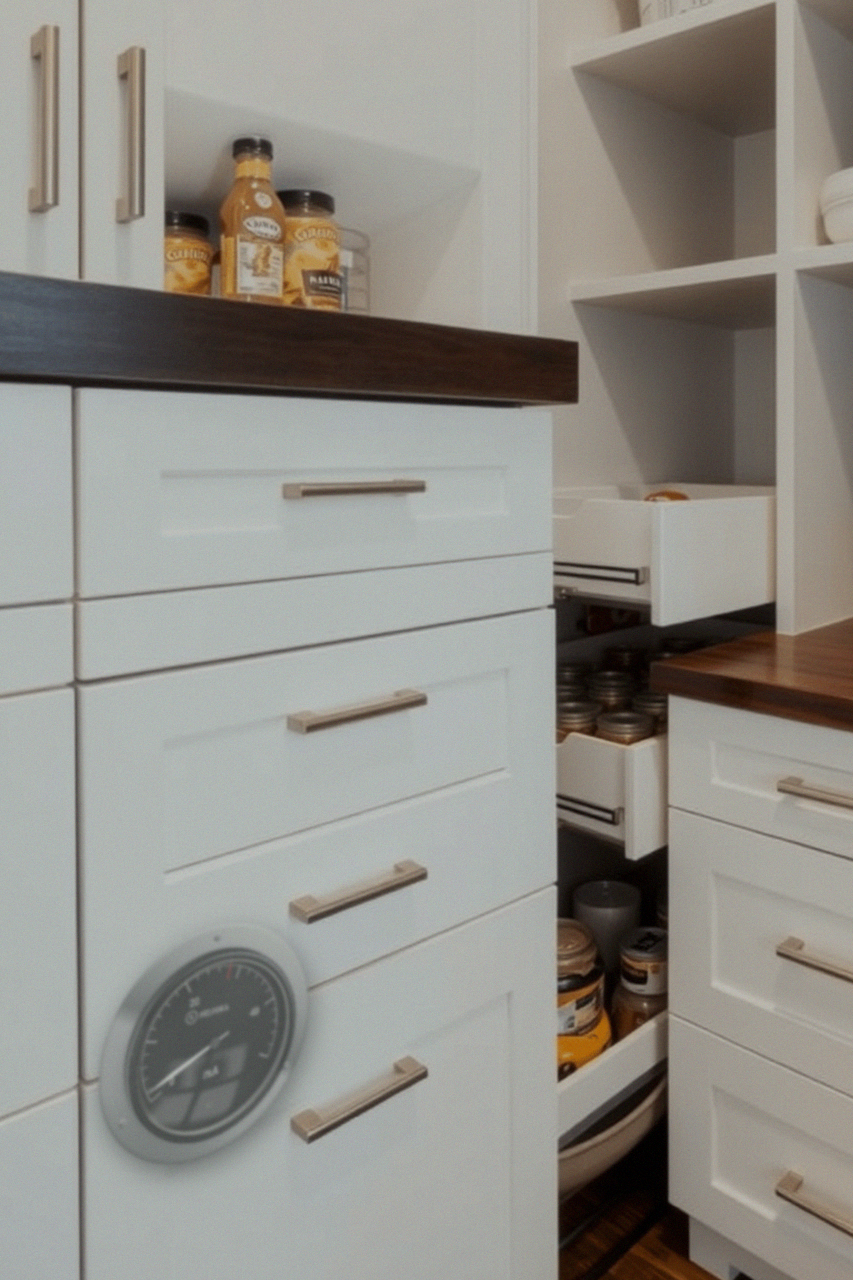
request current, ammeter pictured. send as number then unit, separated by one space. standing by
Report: 2 mA
